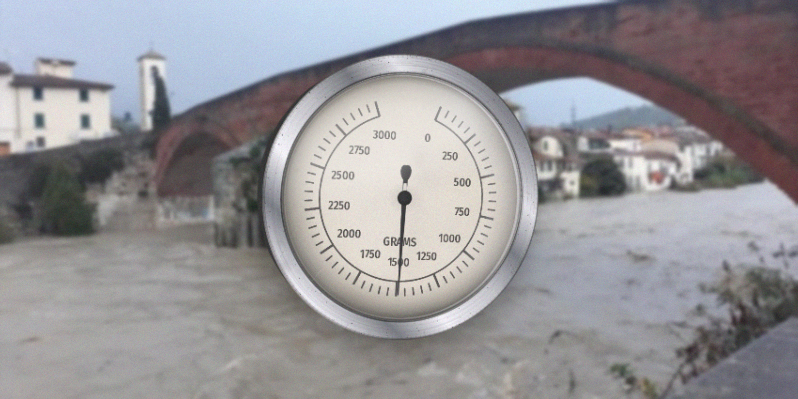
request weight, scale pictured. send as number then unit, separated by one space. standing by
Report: 1500 g
